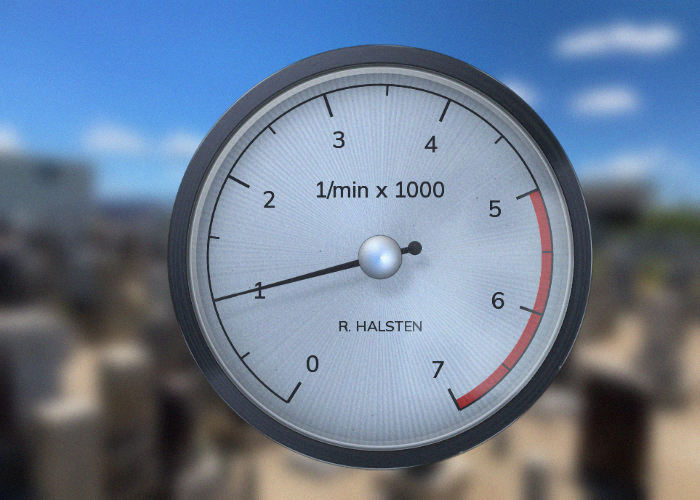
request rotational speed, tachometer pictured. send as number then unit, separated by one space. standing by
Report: 1000 rpm
